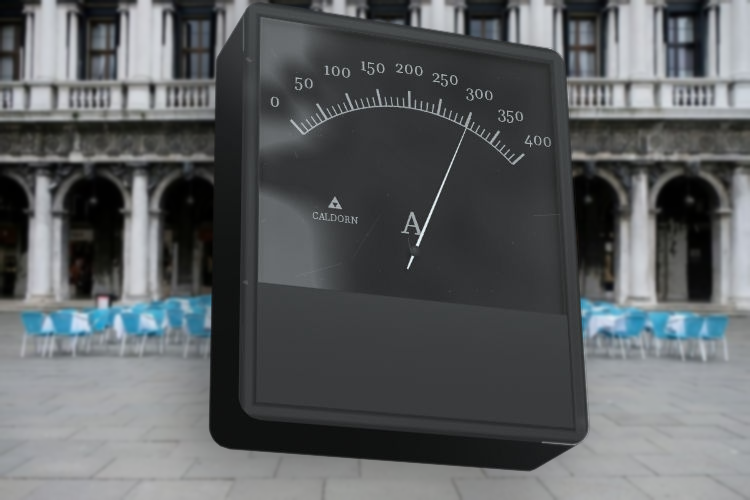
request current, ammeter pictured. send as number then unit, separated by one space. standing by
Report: 300 A
